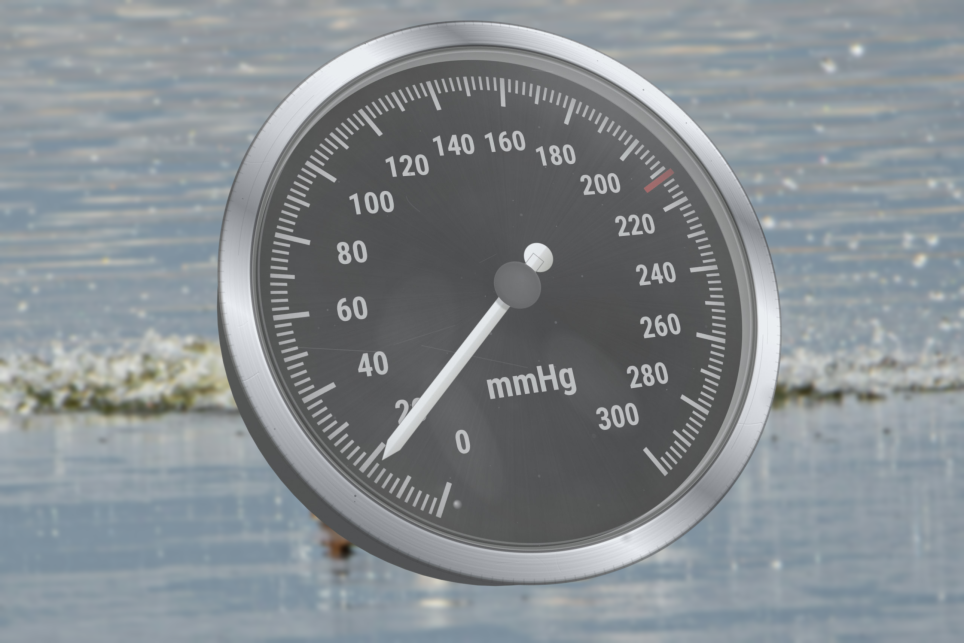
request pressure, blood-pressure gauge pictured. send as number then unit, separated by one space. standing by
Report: 18 mmHg
